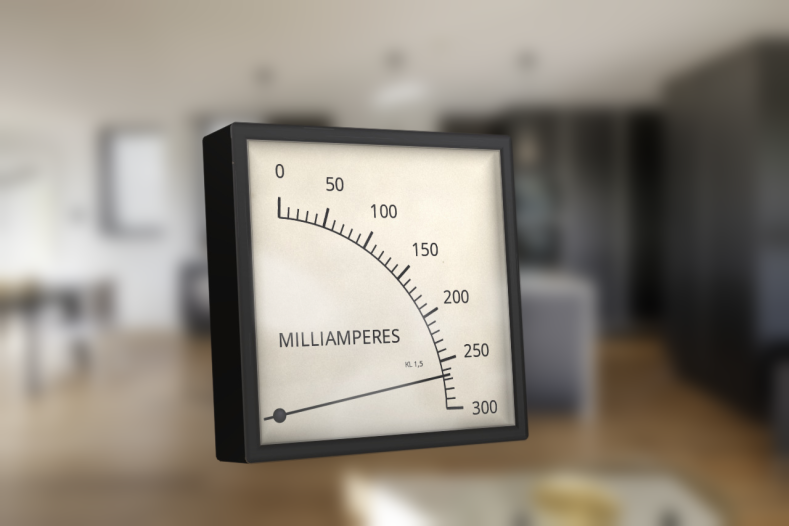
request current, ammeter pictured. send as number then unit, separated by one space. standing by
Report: 265 mA
